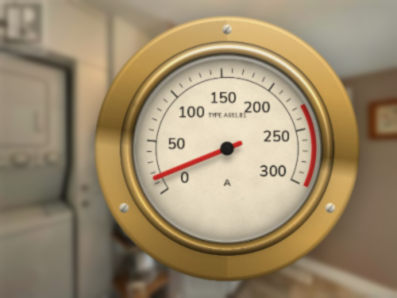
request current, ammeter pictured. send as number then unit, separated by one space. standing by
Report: 15 A
